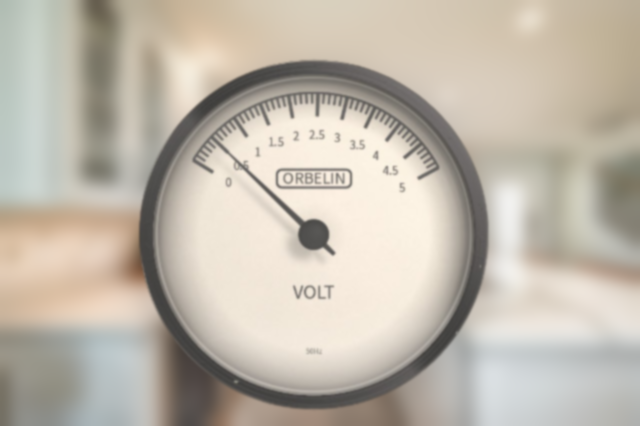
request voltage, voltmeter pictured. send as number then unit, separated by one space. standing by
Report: 0.5 V
